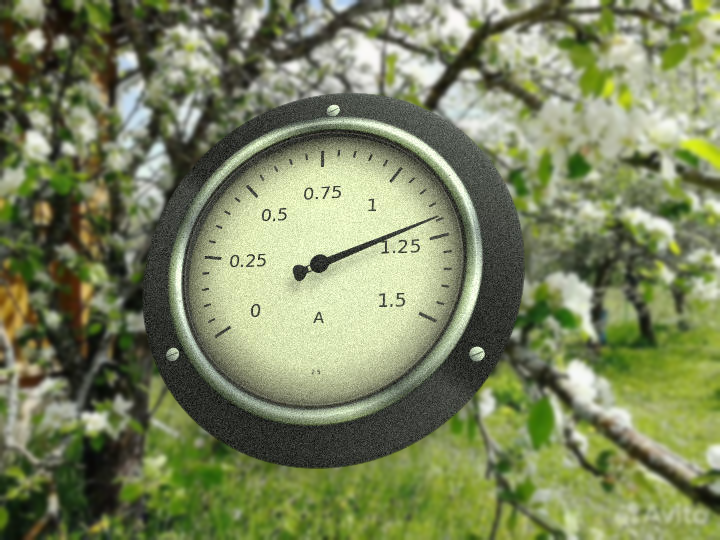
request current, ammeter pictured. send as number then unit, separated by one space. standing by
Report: 1.2 A
